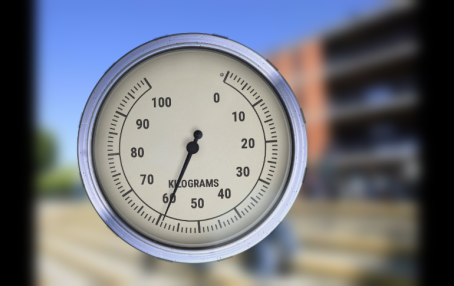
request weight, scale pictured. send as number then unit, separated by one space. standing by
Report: 59 kg
